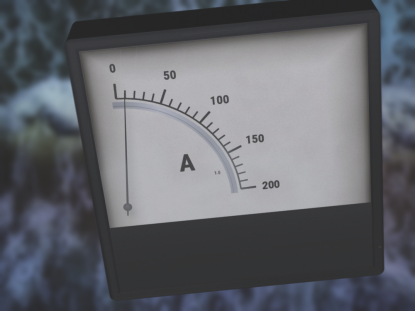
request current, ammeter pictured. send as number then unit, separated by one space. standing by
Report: 10 A
